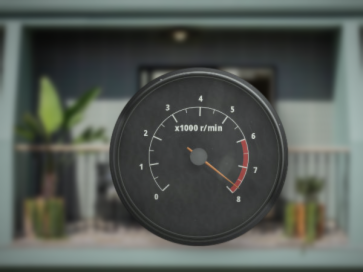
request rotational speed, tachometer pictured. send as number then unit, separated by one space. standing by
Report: 7750 rpm
